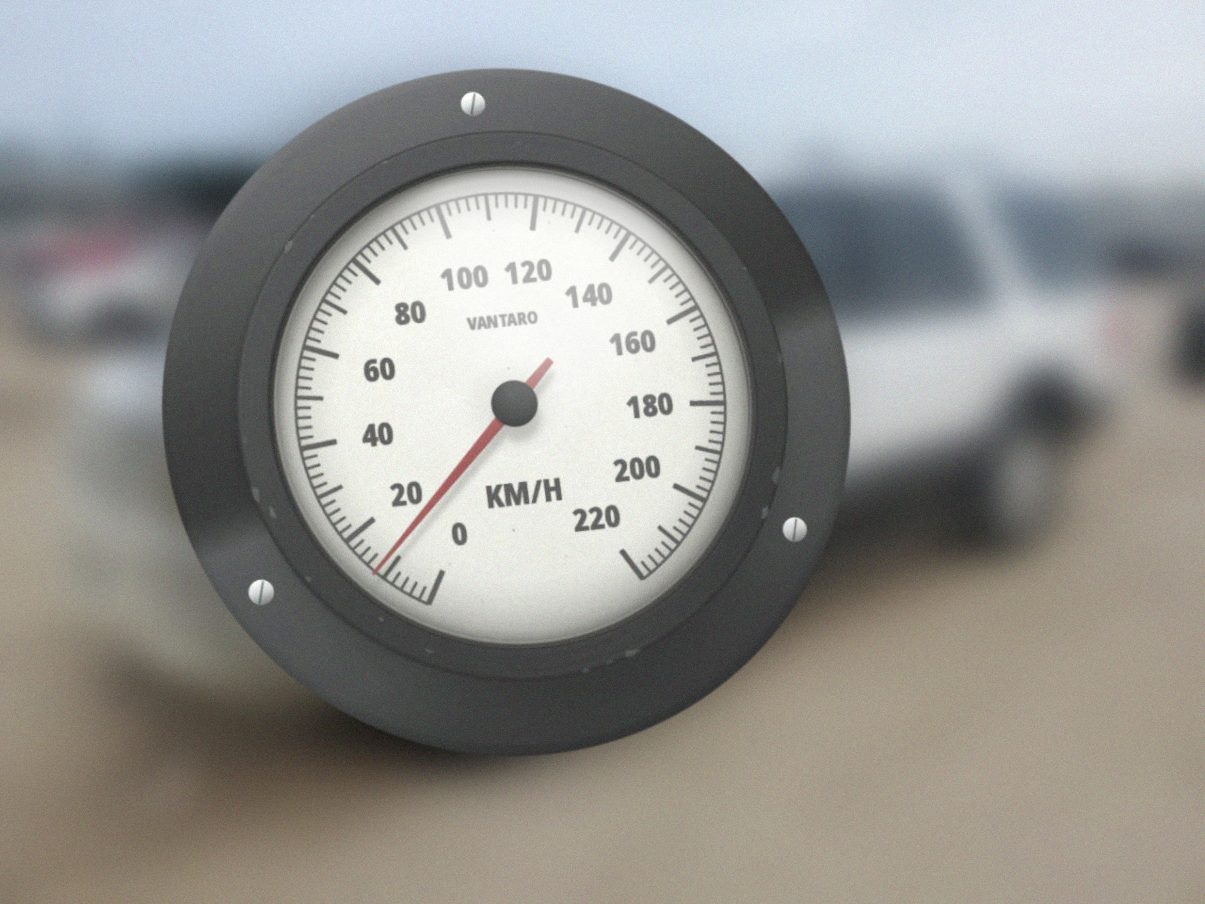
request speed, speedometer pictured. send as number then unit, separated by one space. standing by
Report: 12 km/h
